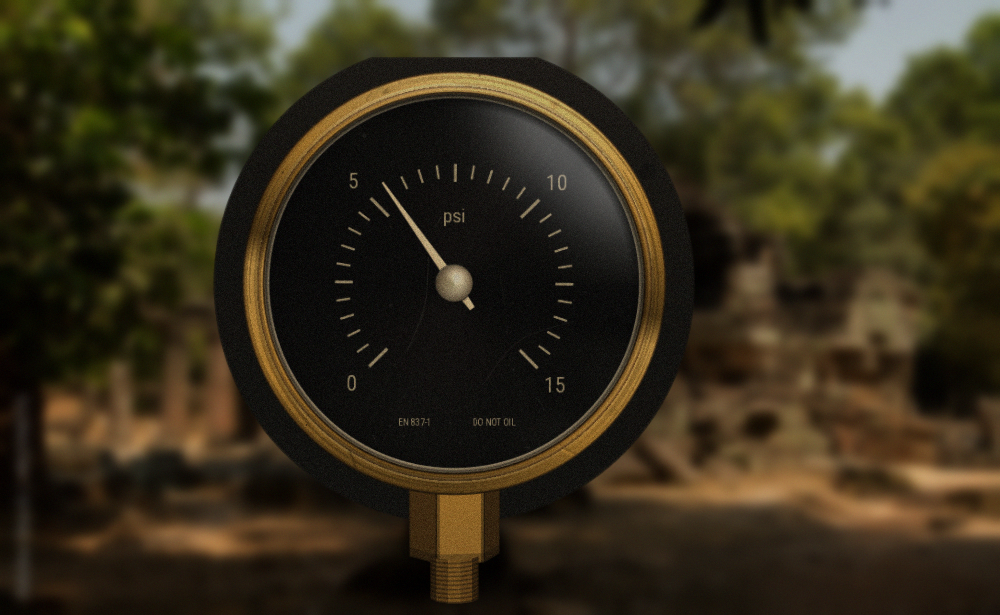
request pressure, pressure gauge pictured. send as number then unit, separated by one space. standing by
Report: 5.5 psi
